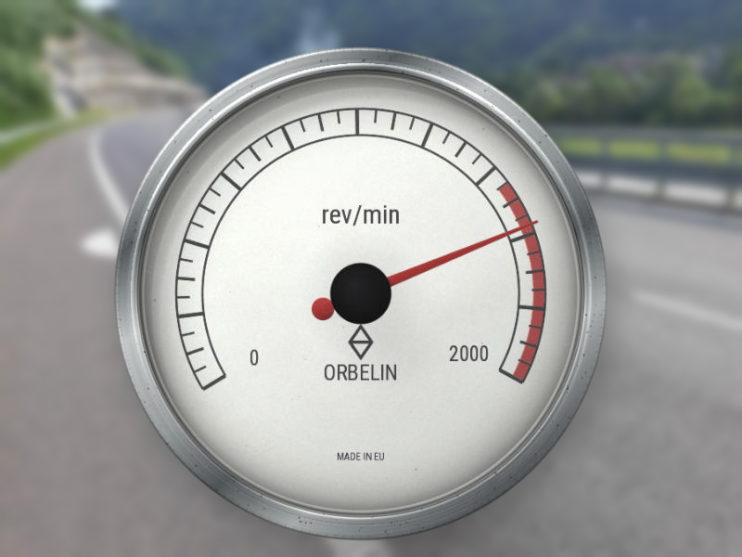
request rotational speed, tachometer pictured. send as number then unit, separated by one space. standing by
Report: 1575 rpm
